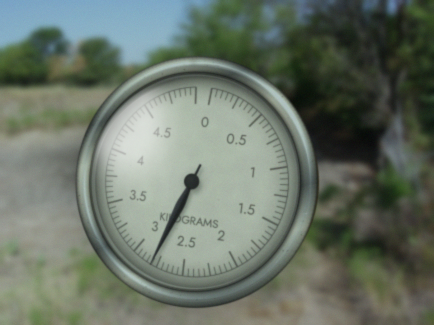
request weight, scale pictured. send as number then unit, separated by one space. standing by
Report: 2.8 kg
